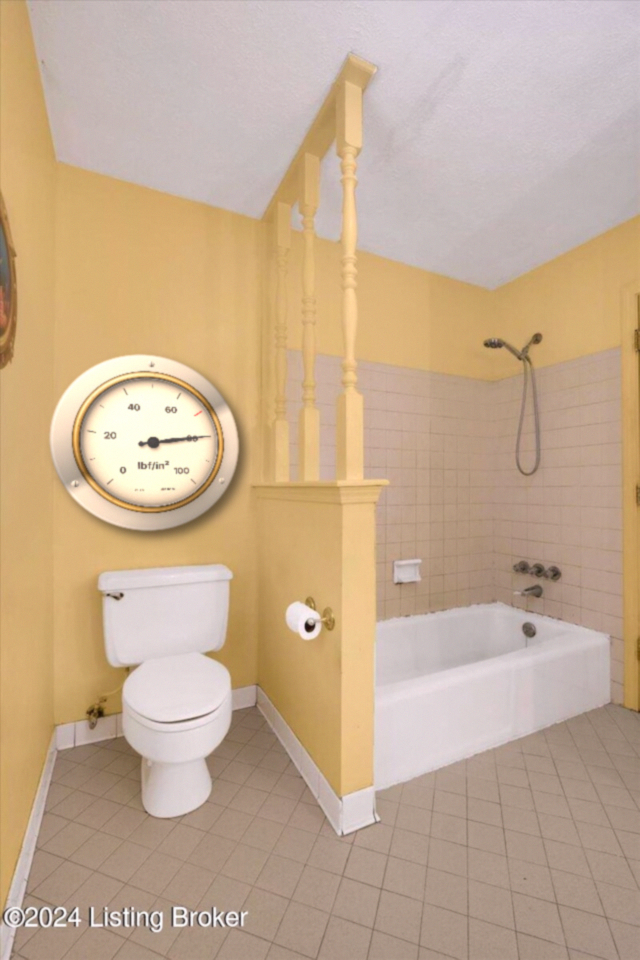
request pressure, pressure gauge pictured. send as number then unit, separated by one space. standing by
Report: 80 psi
